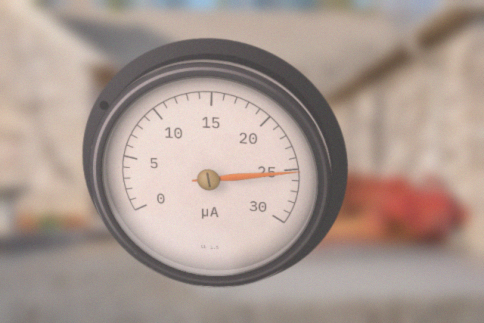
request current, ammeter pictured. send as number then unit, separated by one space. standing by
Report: 25 µA
